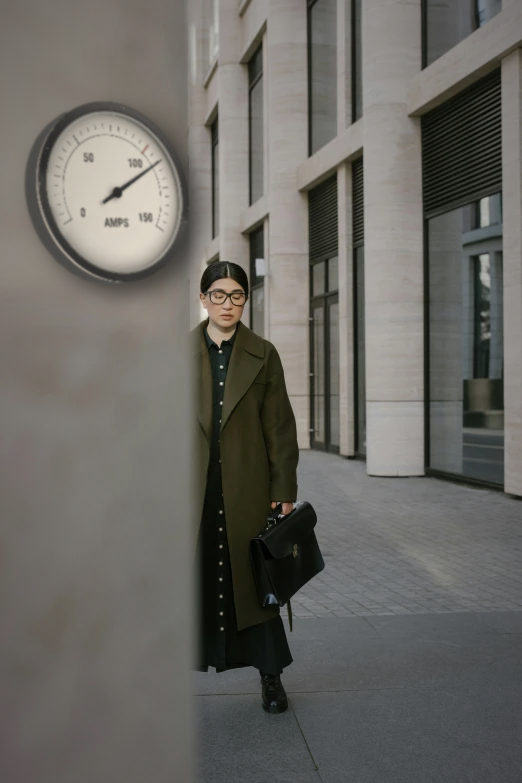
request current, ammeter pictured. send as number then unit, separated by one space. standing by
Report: 110 A
